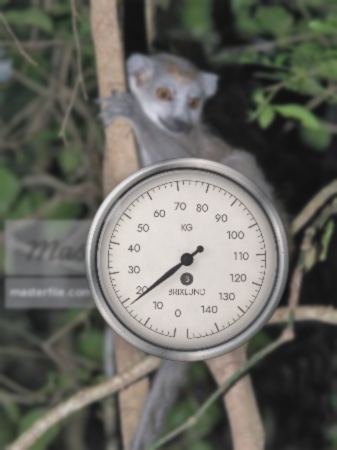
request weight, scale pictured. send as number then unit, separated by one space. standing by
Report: 18 kg
